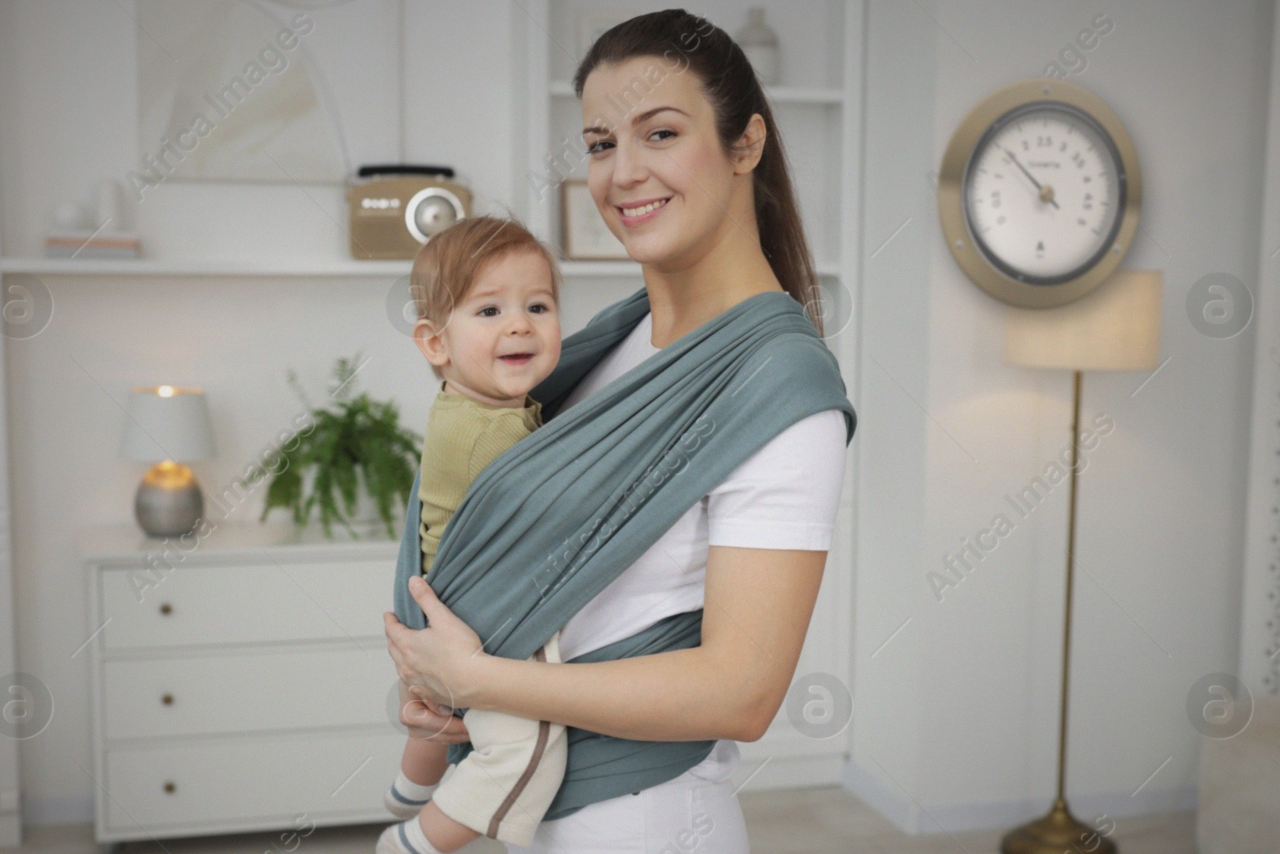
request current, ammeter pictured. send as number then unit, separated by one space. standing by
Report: 1.5 A
